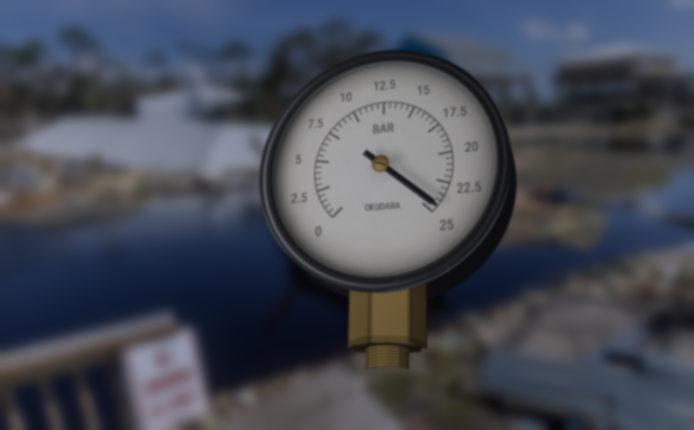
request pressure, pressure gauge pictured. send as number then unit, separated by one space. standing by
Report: 24.5 bar
